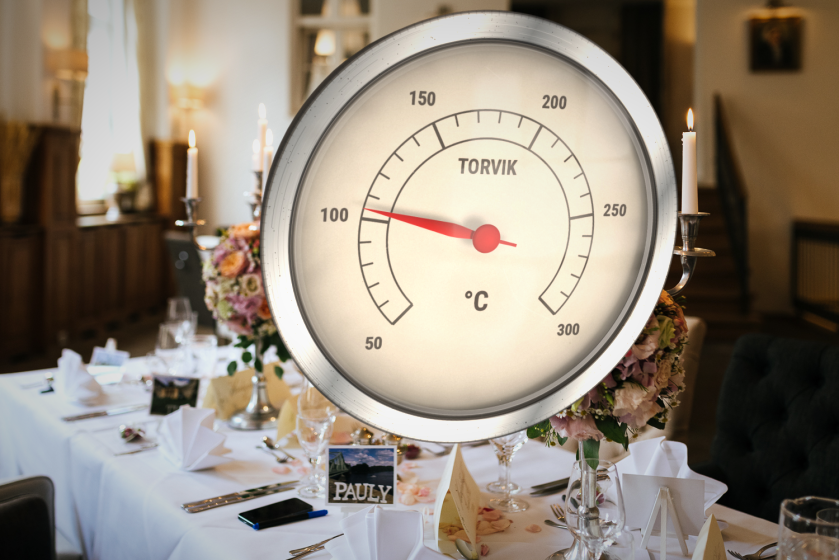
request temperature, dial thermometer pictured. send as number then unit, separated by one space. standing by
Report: 105 °C
